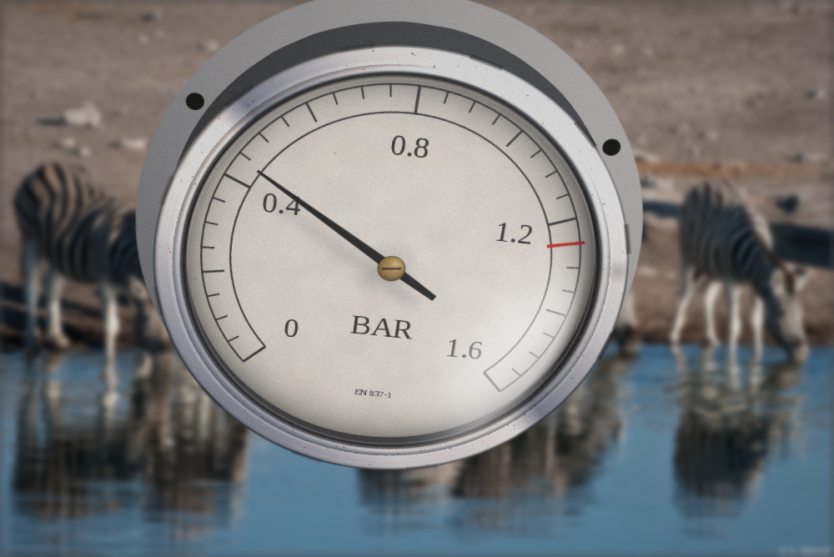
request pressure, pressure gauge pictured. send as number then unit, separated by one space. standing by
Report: 0.45 bar
